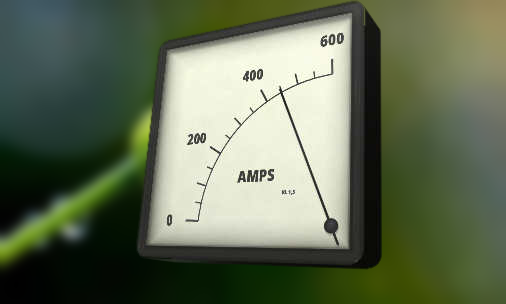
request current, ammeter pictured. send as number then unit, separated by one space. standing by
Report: 450 A
